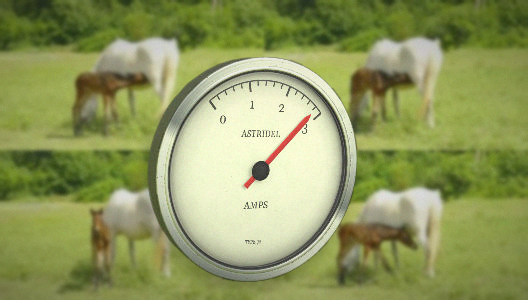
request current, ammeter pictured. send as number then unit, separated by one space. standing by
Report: 2.8 A
